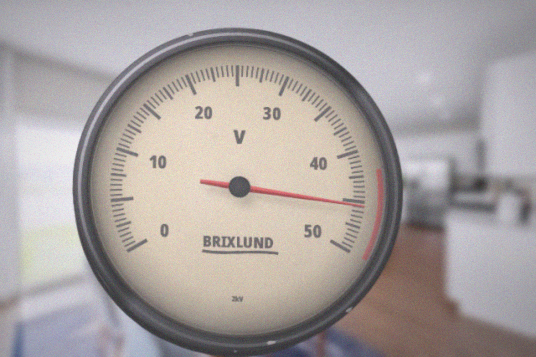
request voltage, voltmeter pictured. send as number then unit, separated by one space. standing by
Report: 45.5 V
